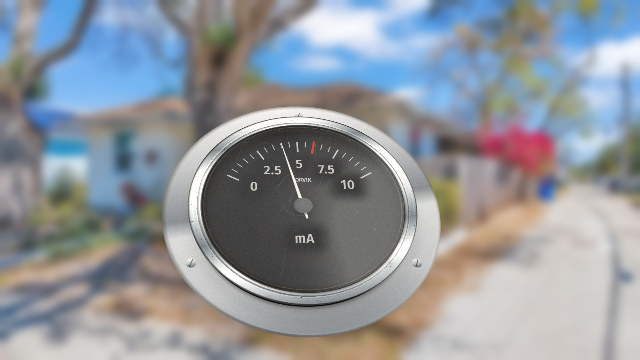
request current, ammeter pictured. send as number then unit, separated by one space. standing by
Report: 4 mA
